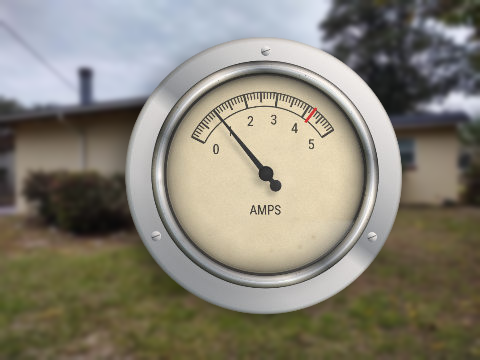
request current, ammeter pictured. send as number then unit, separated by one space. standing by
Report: 1 A
